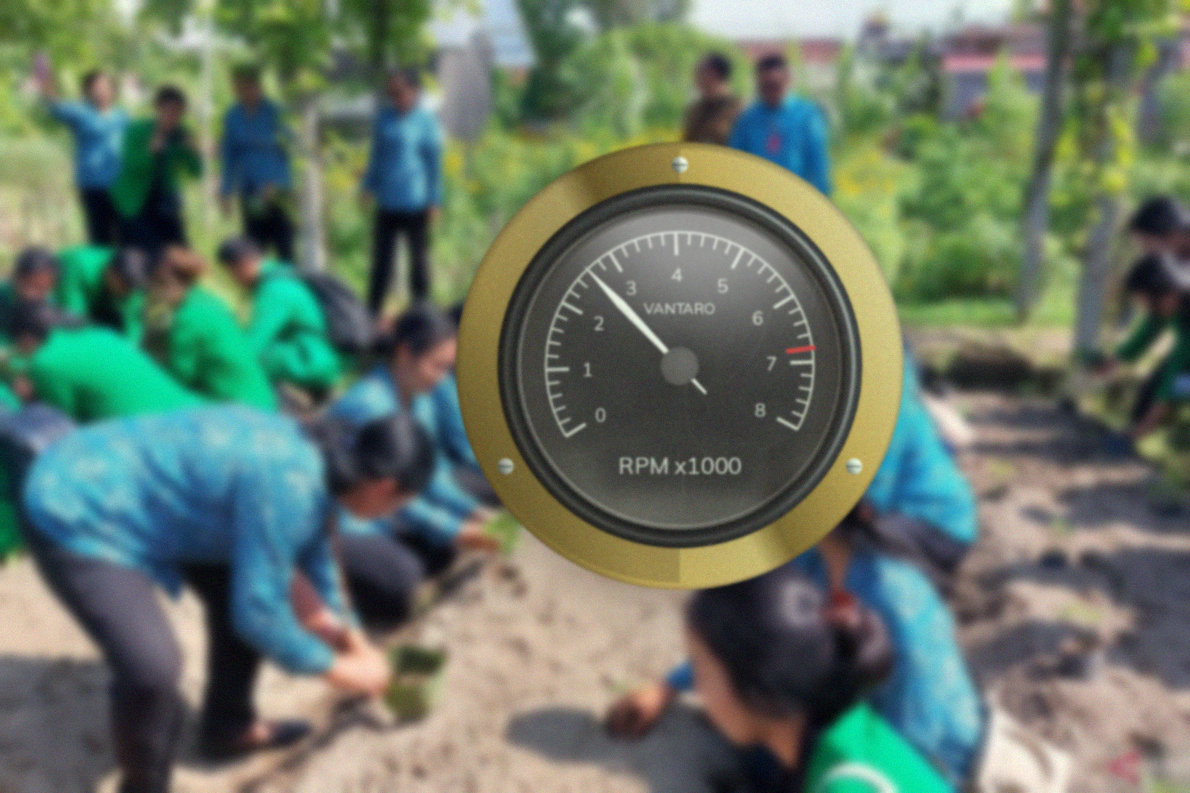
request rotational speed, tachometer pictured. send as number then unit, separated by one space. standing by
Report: 2600 rpm
